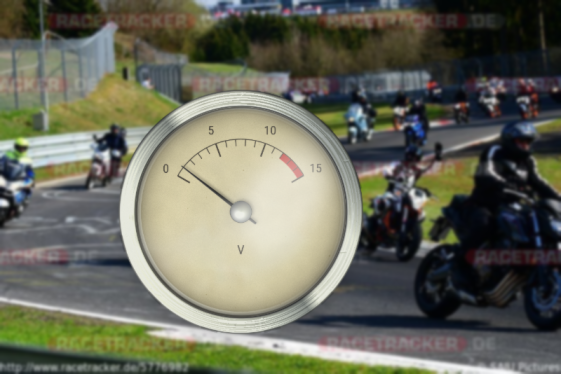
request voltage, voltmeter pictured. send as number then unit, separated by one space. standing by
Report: 1 V
